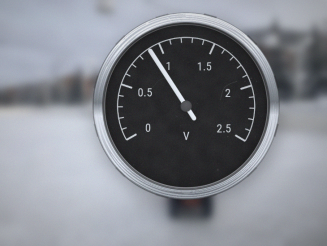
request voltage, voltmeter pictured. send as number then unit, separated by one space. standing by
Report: 0.9 V
